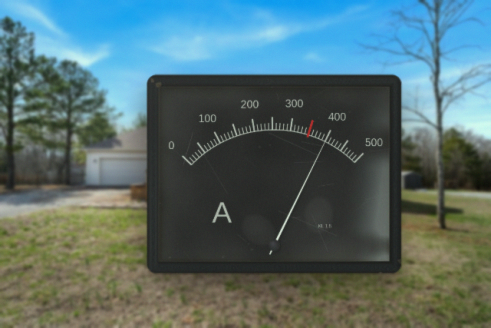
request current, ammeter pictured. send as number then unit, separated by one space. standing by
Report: 400 A
